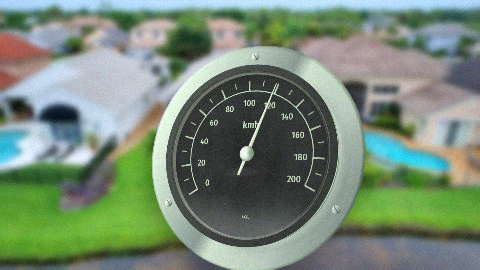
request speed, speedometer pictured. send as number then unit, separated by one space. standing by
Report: 120 km/h
